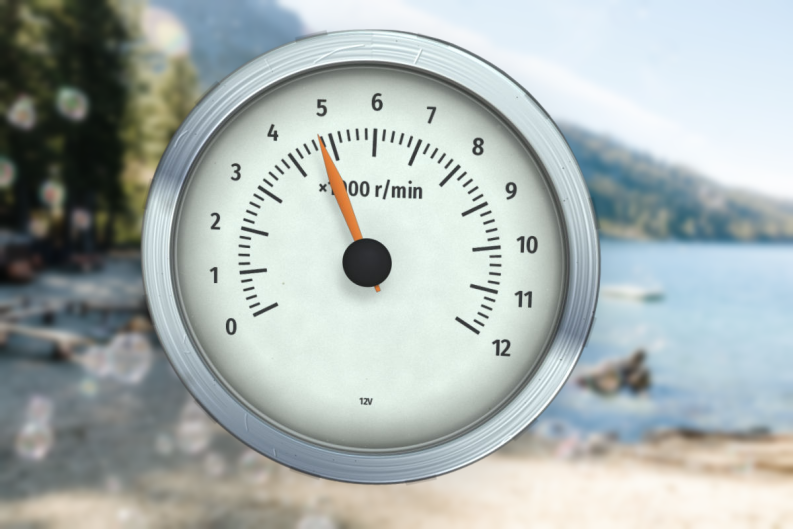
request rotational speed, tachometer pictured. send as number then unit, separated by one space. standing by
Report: 4800 rpm
